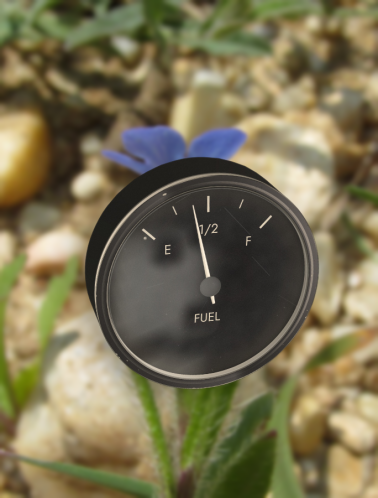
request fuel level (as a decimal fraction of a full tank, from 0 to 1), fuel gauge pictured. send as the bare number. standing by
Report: 0.375
